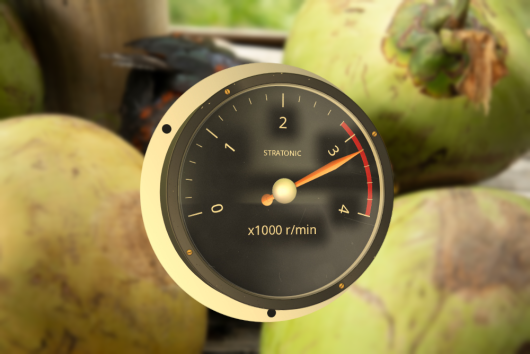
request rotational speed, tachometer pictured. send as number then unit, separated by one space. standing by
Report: 3200 rpm
